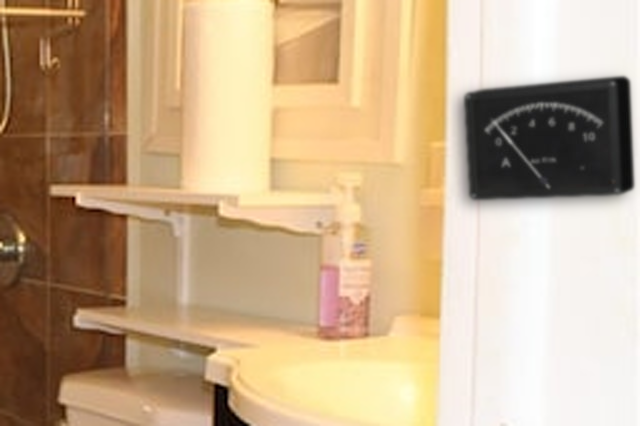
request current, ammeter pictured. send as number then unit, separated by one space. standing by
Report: 1 A
